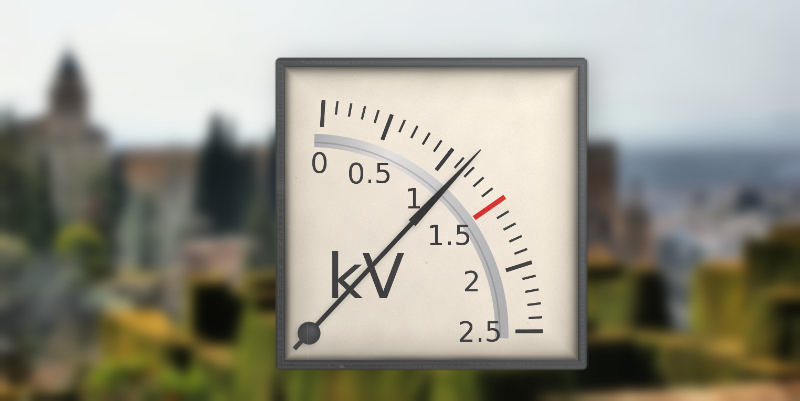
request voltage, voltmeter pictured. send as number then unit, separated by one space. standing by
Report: 1.15 kV
